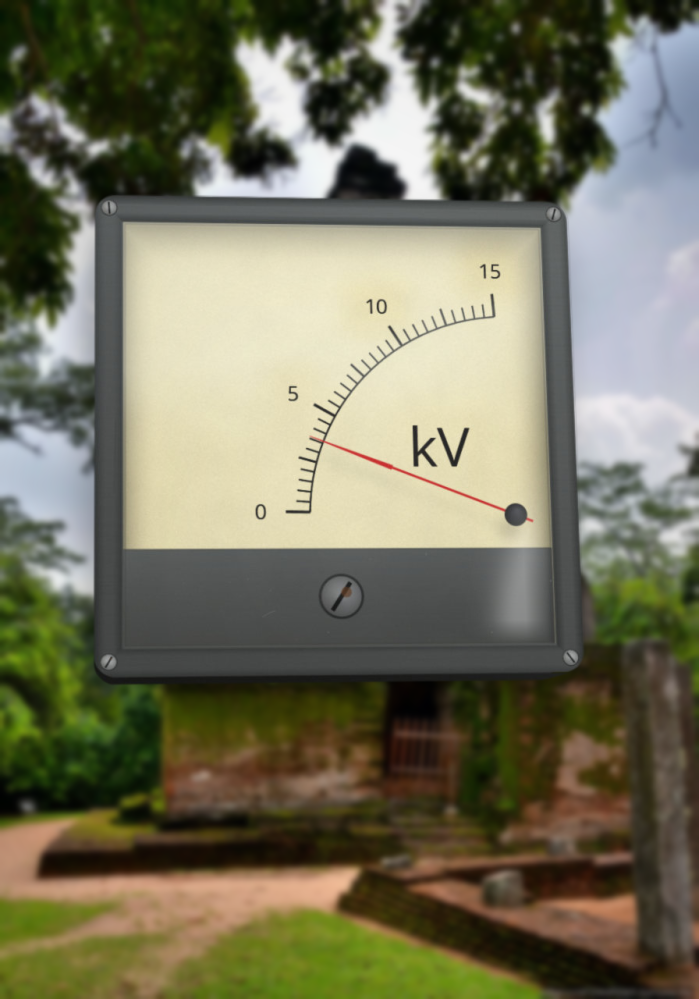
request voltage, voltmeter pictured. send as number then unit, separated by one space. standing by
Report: 3.5 kV
